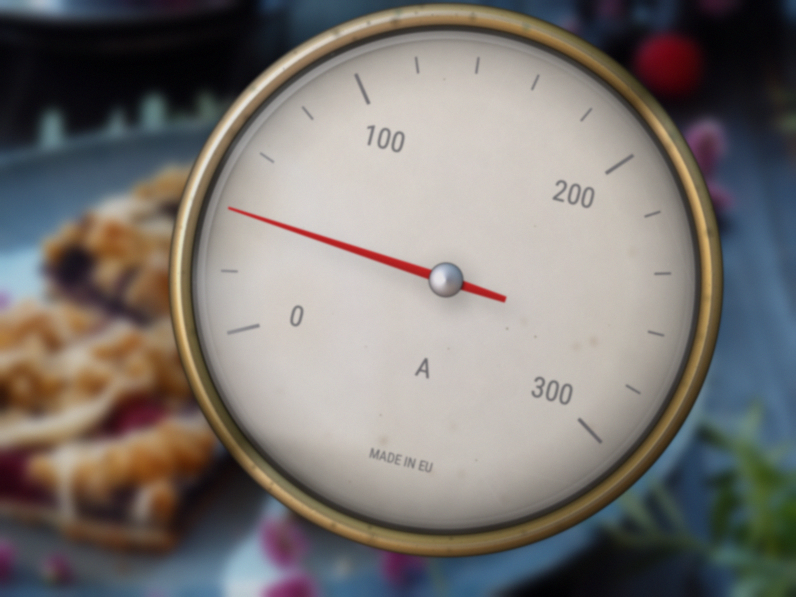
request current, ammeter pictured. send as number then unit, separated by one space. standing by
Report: 40 A
